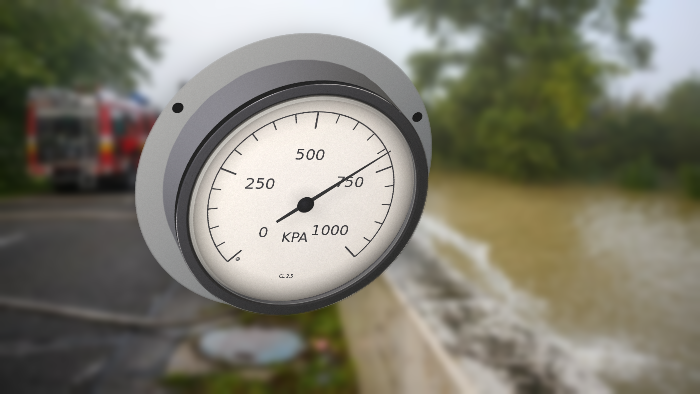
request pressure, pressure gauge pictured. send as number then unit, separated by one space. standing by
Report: 700 kPa
